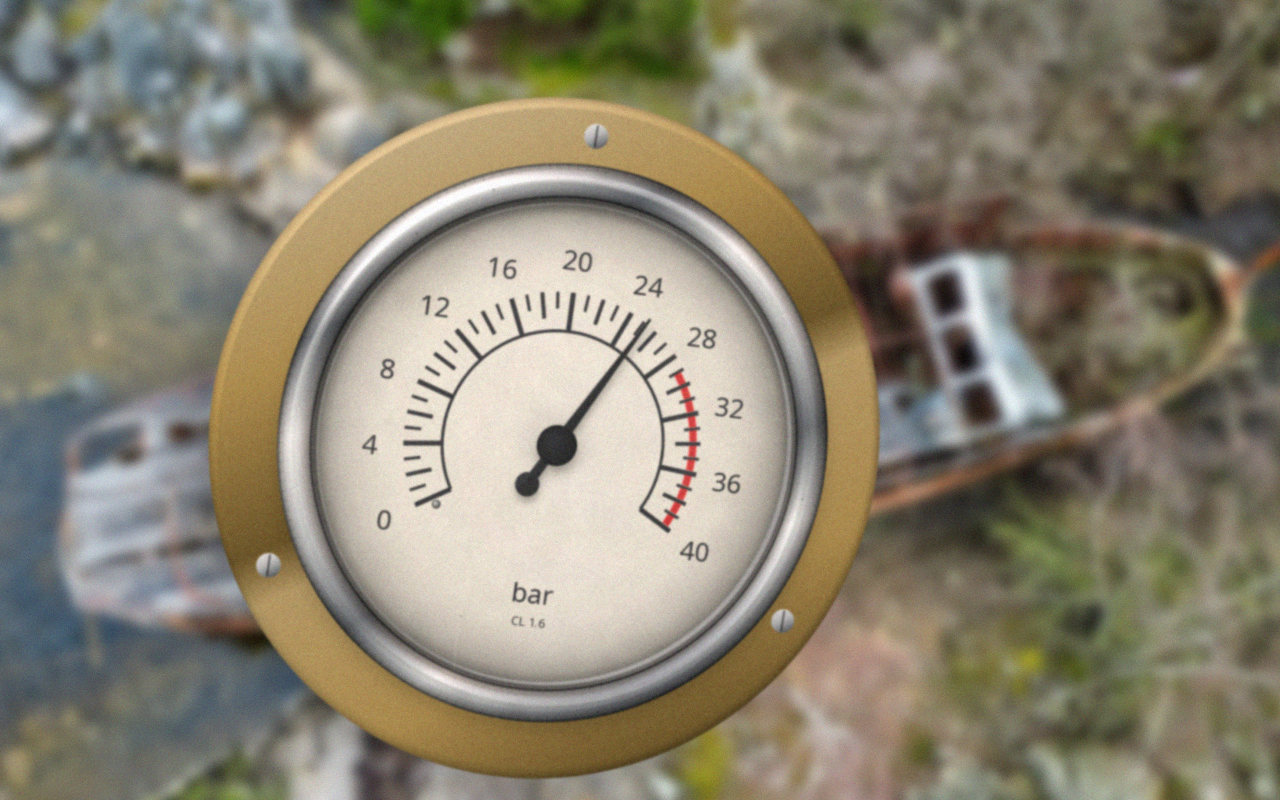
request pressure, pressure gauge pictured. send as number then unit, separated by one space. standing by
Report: 25 bar
